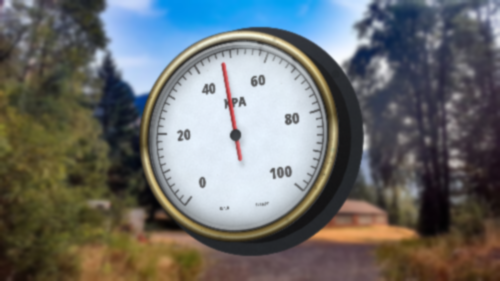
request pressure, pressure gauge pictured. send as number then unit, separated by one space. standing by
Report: 48 kPa
